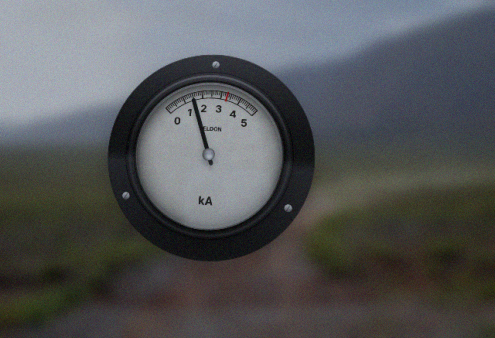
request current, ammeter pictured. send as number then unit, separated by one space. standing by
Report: 1.5 kA
